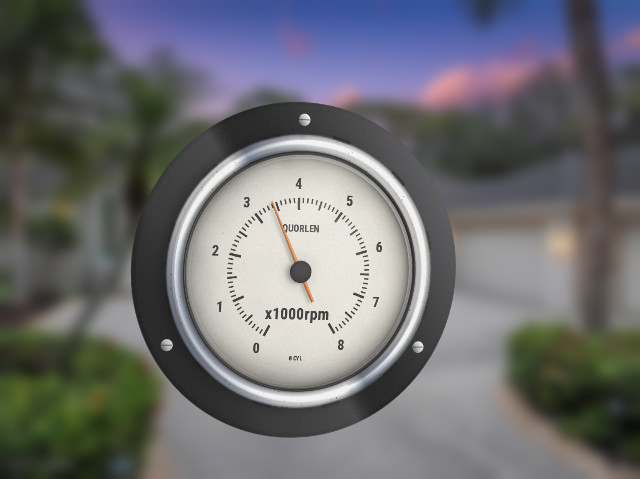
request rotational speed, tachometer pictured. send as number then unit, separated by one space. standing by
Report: 3400 rpm
